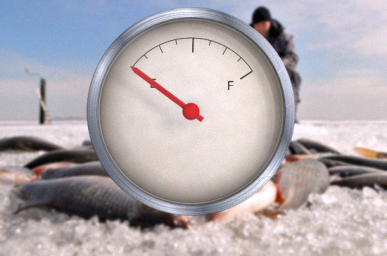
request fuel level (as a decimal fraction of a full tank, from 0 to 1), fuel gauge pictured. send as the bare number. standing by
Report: 0
